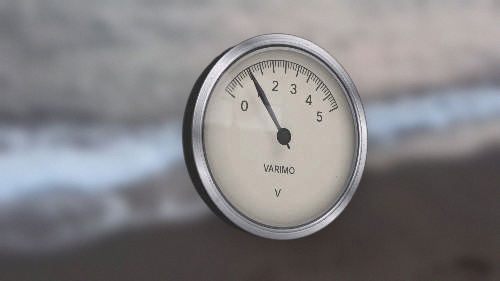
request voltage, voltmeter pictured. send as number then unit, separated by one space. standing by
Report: 1 V
